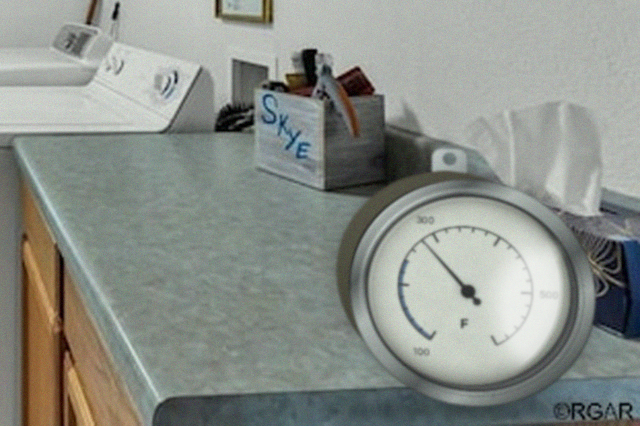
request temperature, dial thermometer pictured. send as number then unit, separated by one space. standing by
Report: 280 °F
